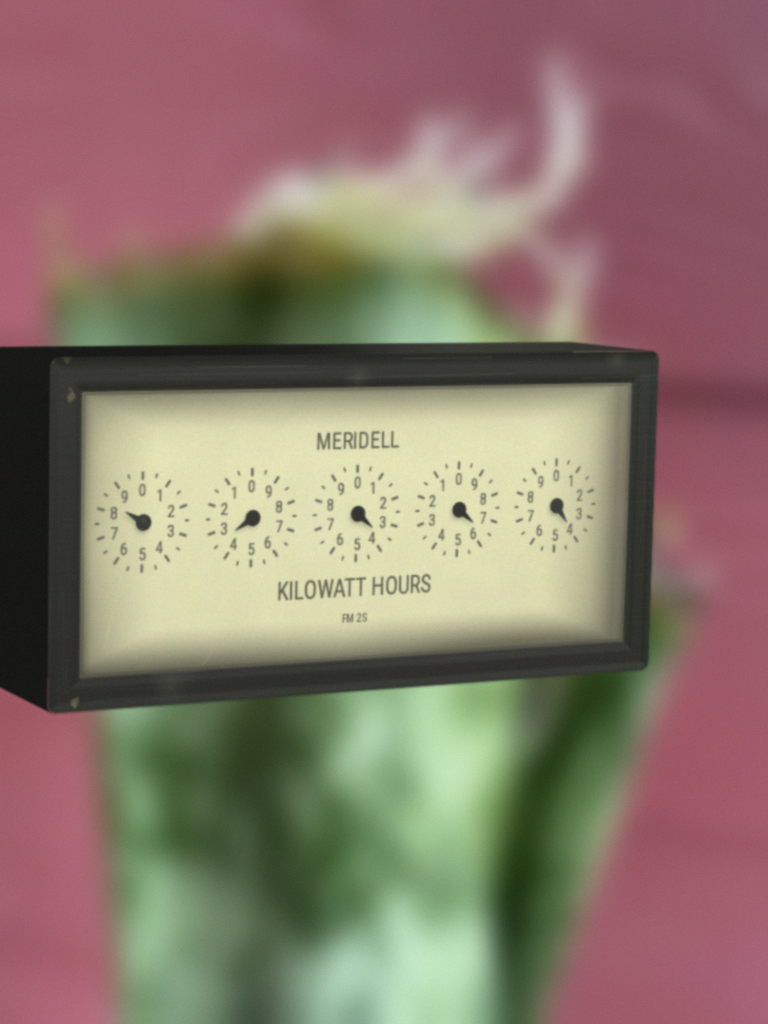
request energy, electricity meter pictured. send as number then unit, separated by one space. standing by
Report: 83364 kWh
